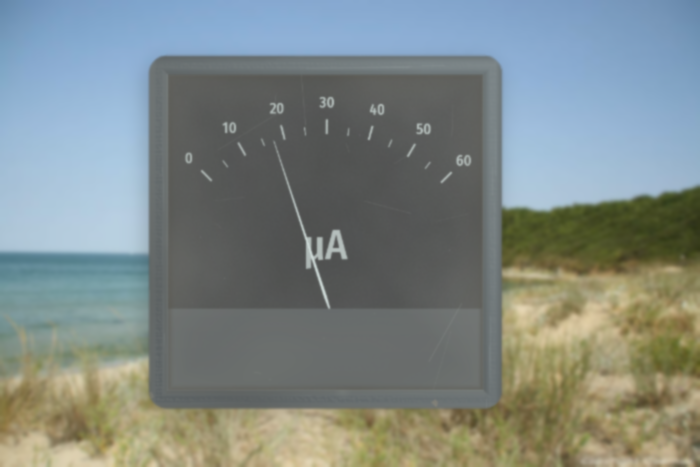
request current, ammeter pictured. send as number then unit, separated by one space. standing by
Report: 17.5 µA
